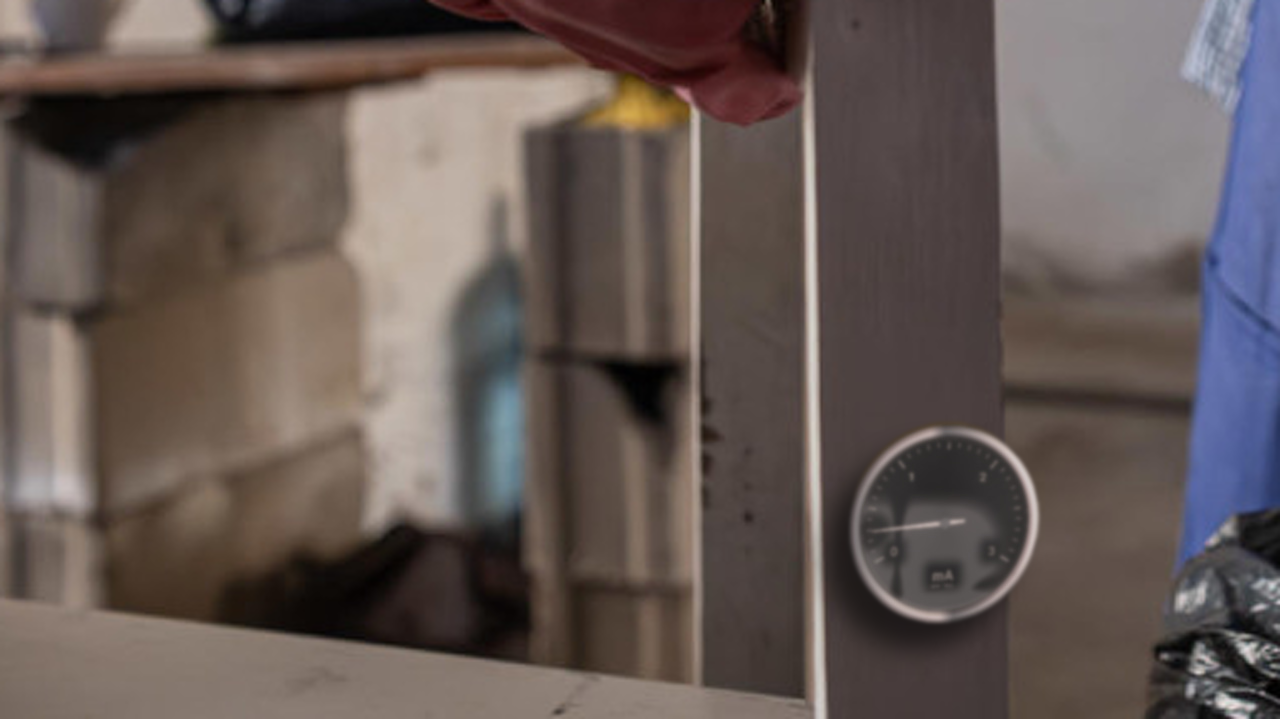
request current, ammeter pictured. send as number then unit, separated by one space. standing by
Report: 0.3 mA
